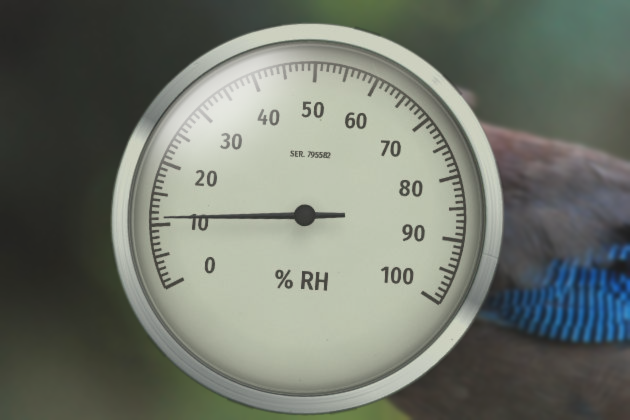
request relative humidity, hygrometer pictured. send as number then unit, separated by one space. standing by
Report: 11 %
